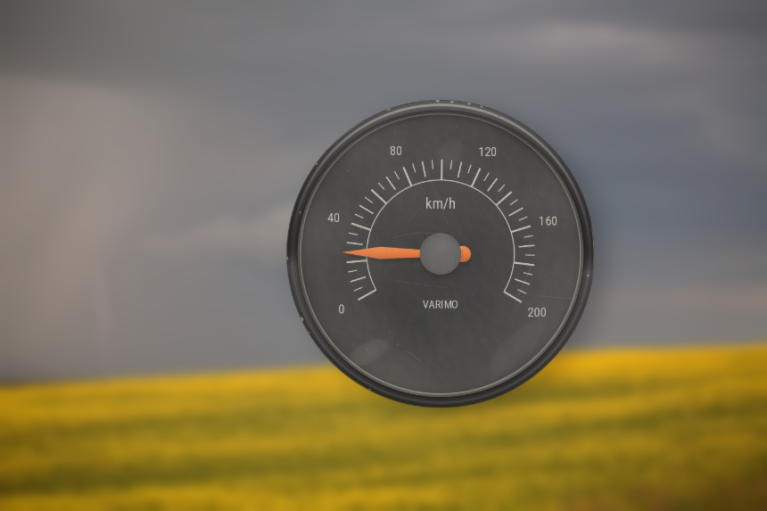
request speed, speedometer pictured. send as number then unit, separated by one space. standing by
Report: 25 km/h
